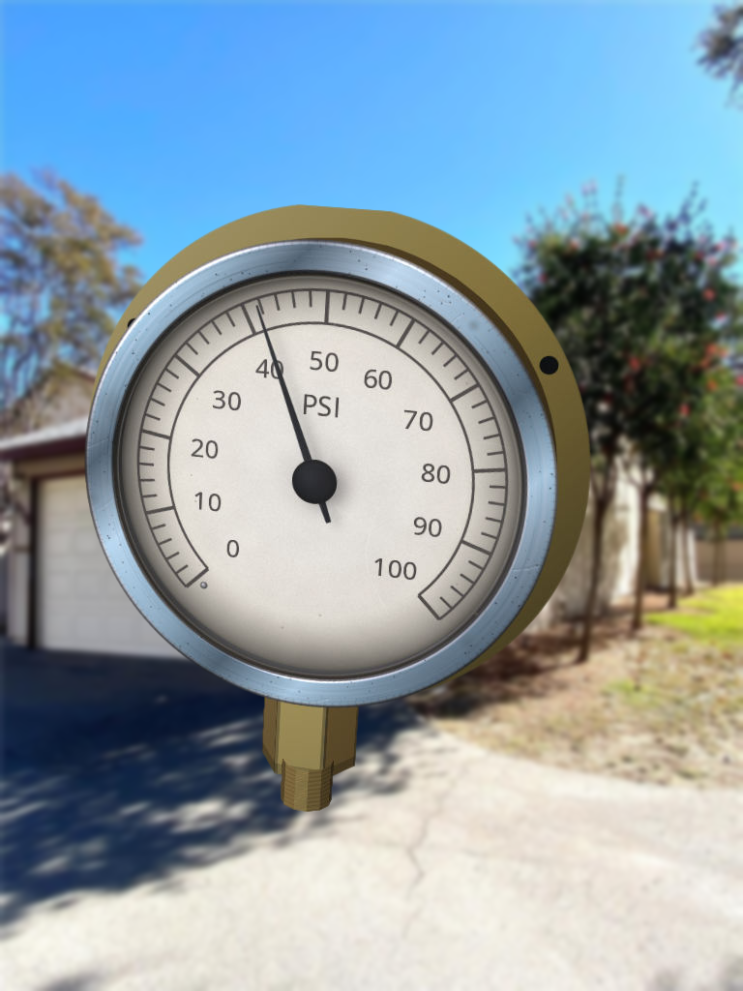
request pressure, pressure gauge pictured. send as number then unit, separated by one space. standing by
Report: 42 psi
